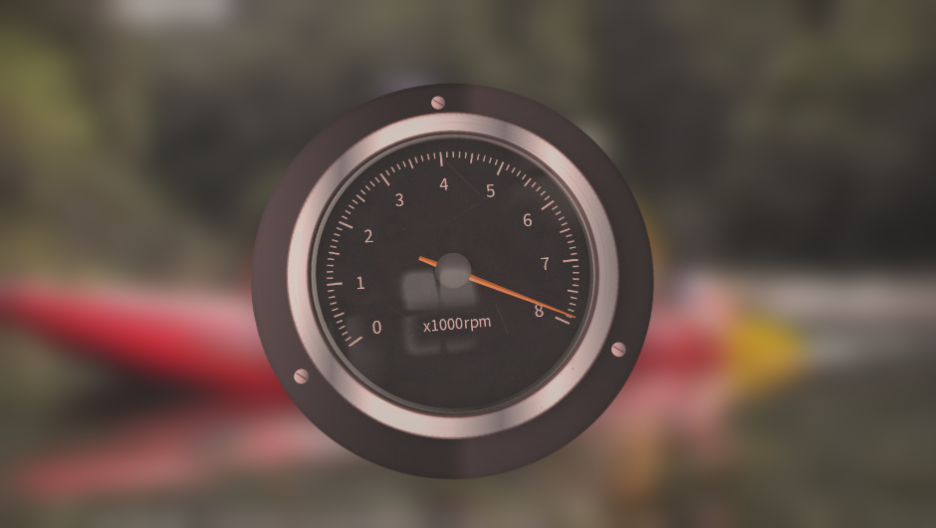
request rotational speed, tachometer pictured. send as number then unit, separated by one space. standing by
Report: 7900 rpm
